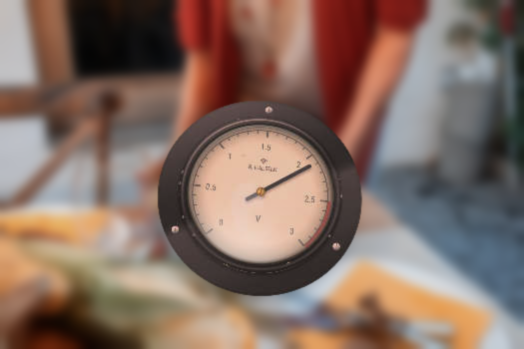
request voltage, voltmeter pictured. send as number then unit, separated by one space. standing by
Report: 2.1 V
